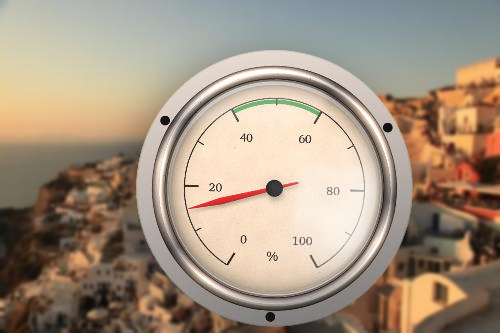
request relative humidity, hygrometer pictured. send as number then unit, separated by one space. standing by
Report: 15 %
